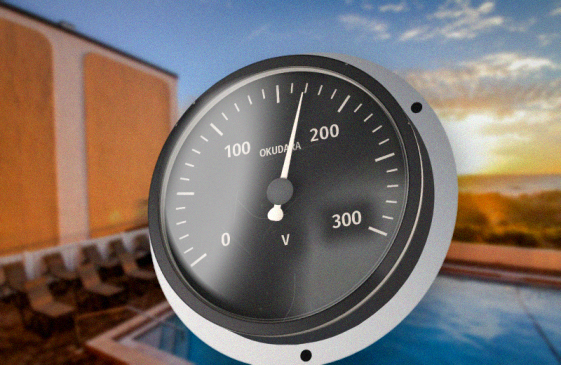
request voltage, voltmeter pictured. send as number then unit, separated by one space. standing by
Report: 170 V
